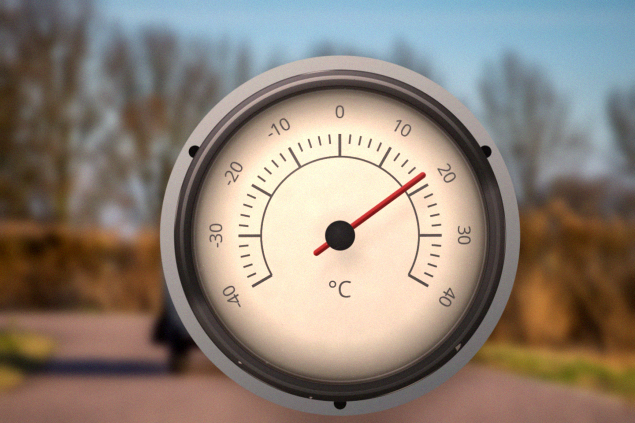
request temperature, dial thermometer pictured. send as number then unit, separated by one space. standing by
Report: 18 °C
